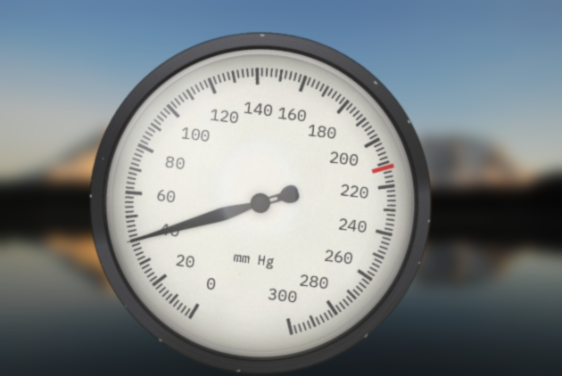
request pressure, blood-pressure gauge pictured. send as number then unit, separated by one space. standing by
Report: 40 mmHg
